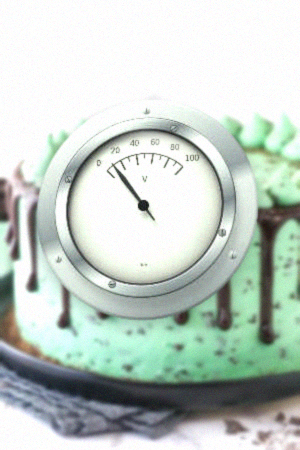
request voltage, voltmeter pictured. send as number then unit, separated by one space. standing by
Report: 10 V
